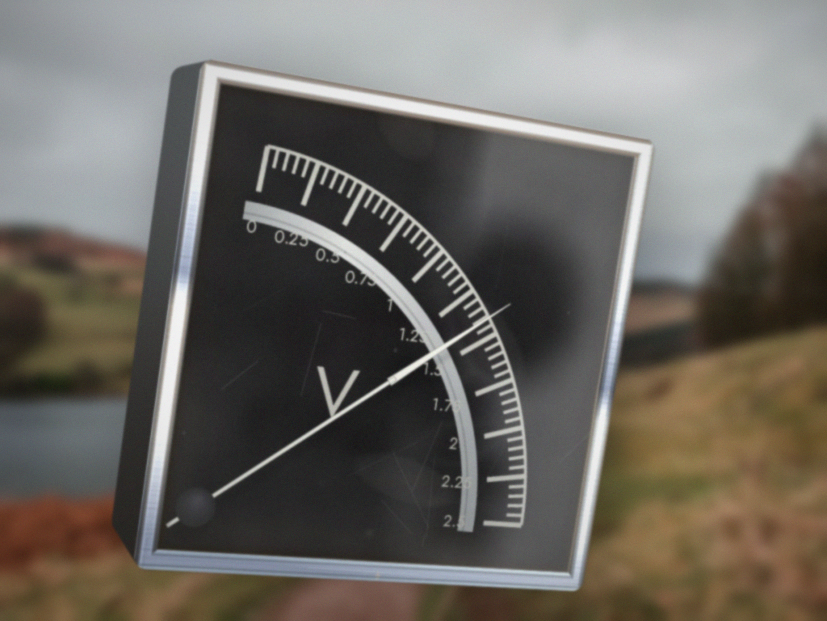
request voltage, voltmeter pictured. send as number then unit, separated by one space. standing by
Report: 1.4 V
